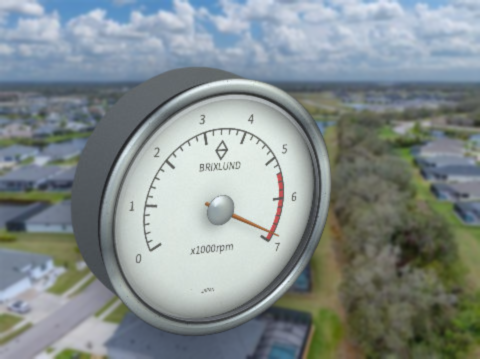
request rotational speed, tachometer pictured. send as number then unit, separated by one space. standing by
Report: 6800 rpm
